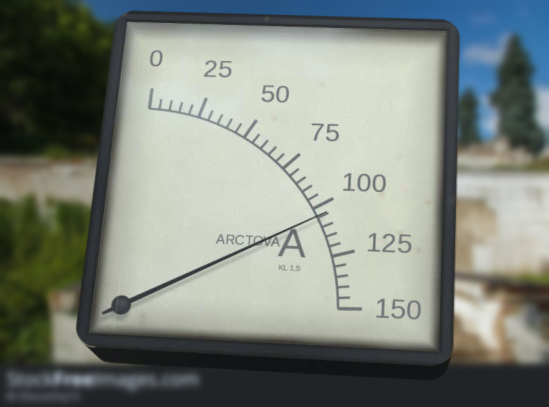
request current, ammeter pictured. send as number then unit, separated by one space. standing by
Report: 105 A
